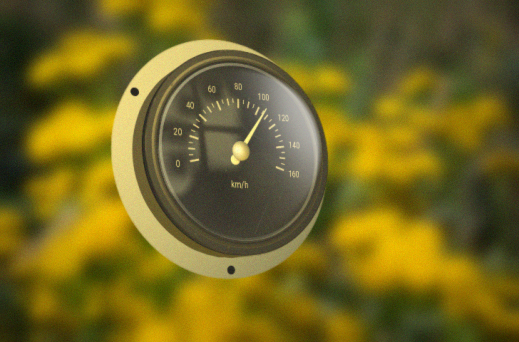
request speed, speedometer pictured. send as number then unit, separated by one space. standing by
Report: 105 km/h
